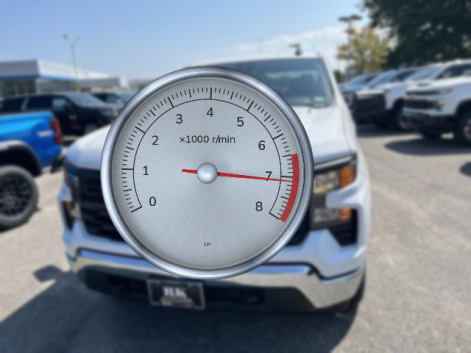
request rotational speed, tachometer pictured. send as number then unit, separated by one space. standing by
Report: 7100 rpm
